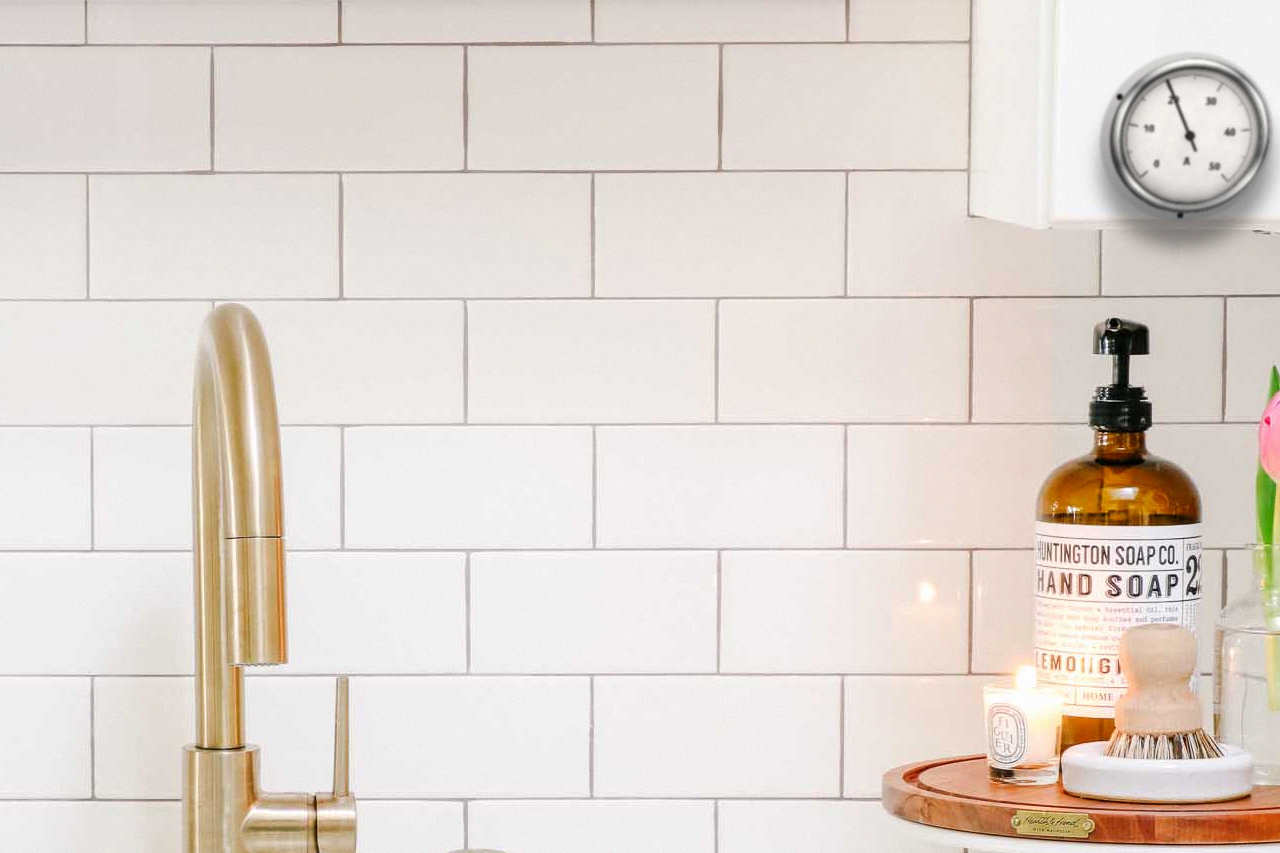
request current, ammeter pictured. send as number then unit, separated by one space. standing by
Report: 20 A
